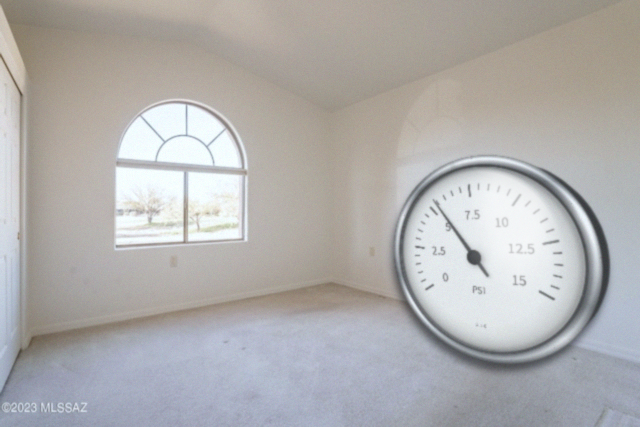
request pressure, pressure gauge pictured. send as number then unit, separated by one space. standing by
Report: 5.5 psi
